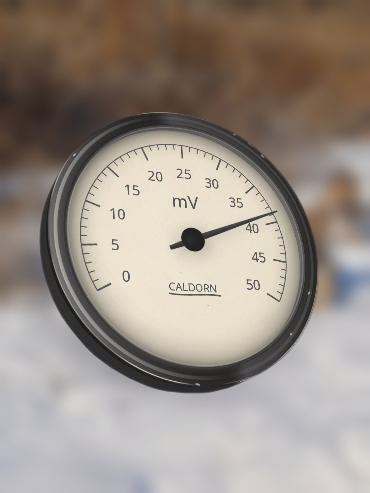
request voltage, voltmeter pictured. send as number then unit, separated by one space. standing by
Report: 39 mV
